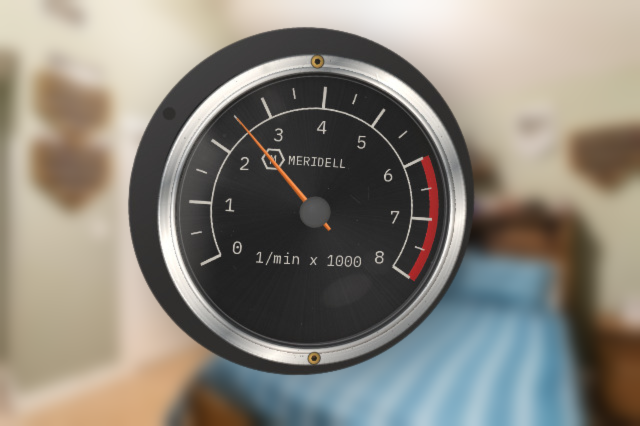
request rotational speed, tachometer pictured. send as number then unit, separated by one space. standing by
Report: 2500 rpm
